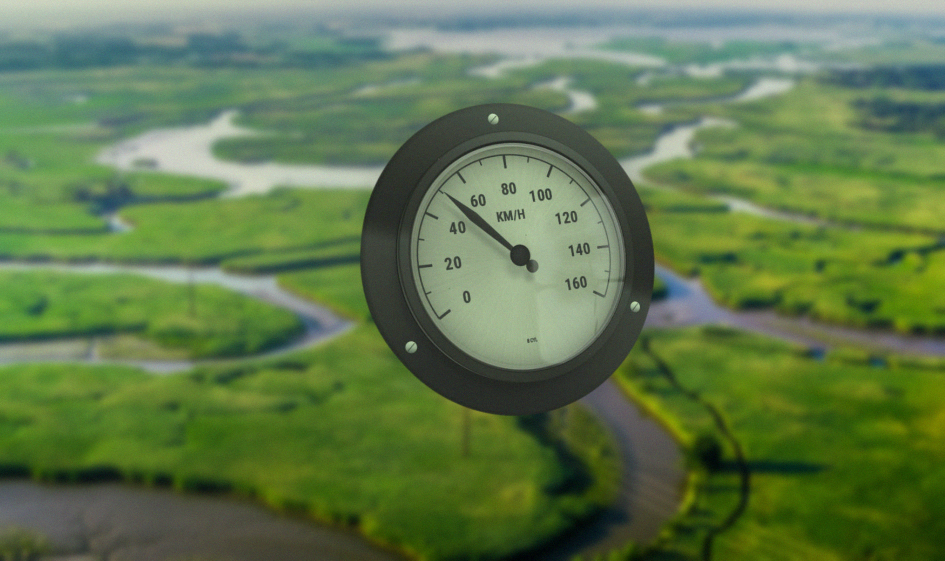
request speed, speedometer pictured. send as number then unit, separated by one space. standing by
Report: 50 km/h
